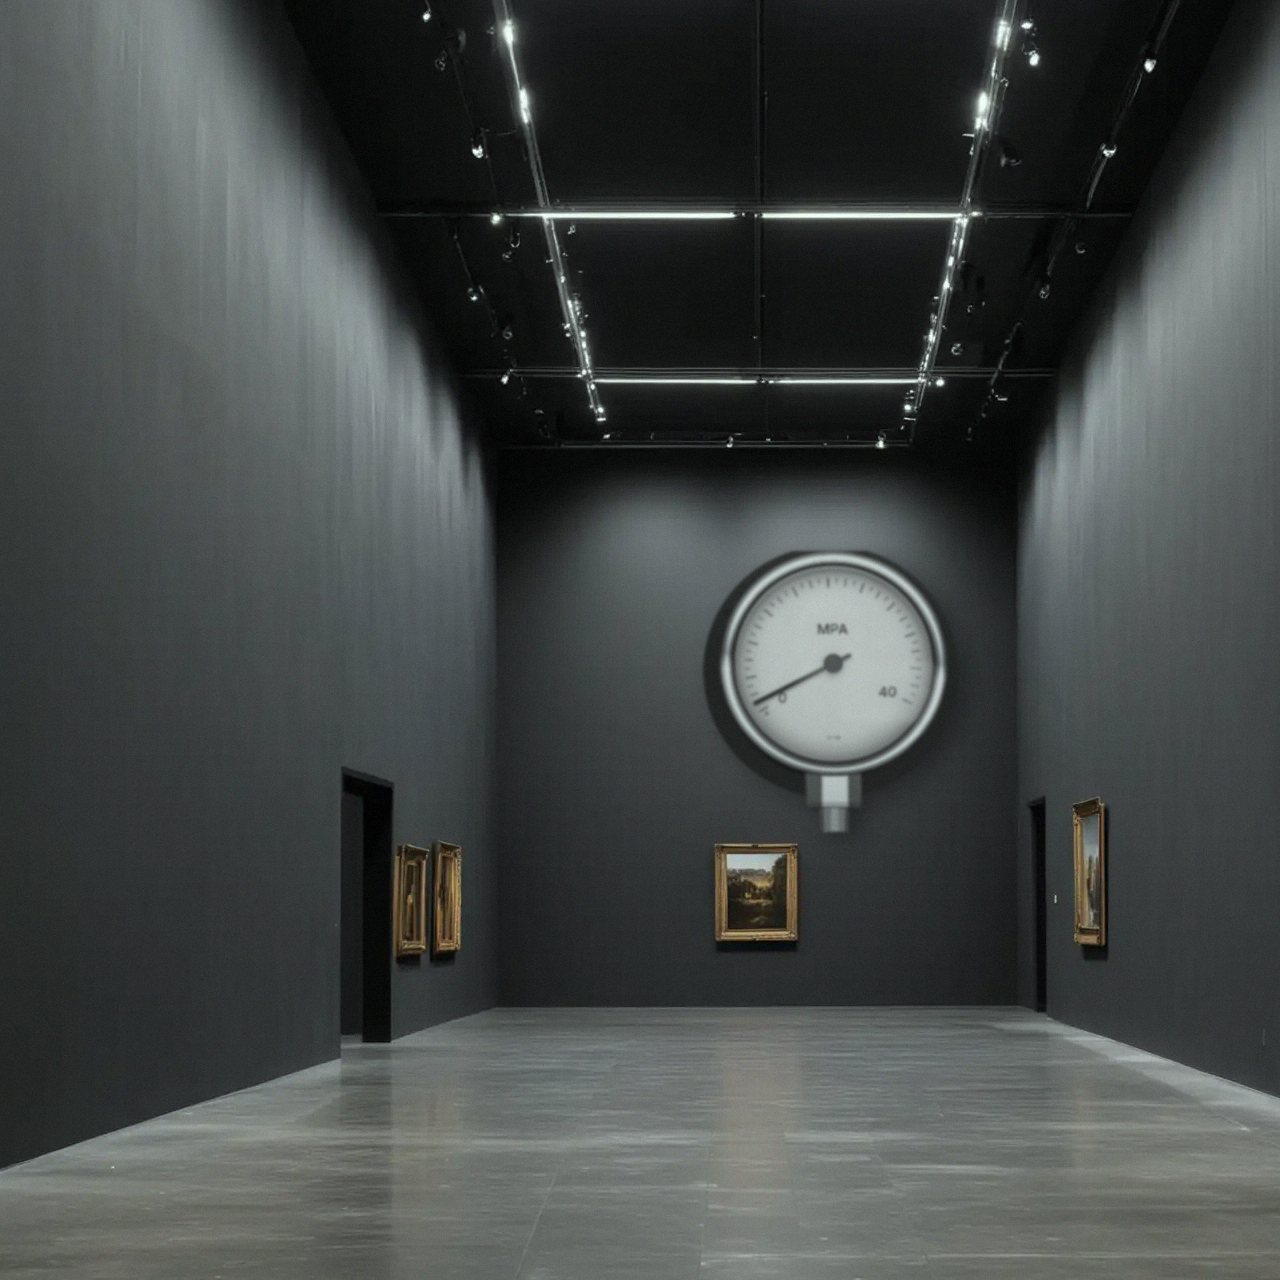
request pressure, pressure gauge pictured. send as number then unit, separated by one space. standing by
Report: 1 MPa
